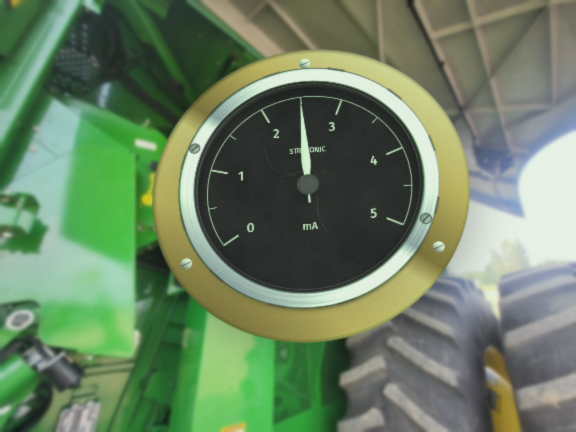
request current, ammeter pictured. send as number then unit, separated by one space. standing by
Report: 2.5 mA
